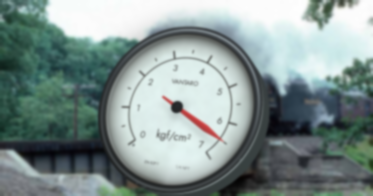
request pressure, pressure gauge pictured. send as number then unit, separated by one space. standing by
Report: 6.5 kg/cm²
